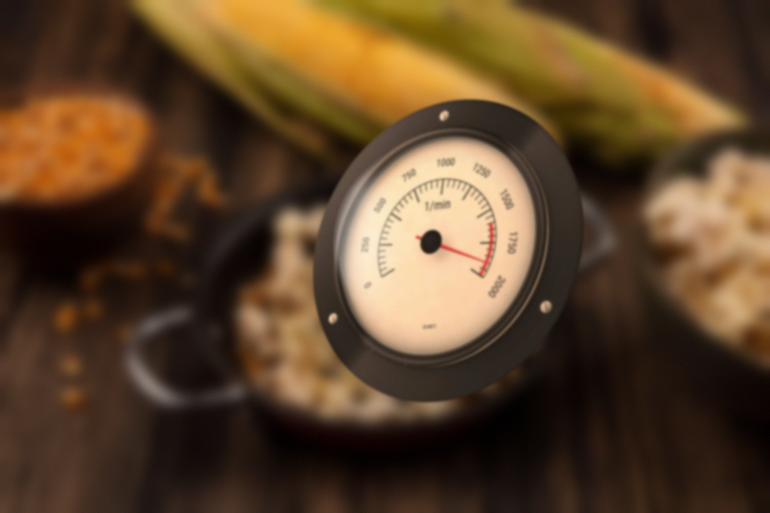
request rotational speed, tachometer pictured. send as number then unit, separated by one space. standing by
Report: 1900 rpm
